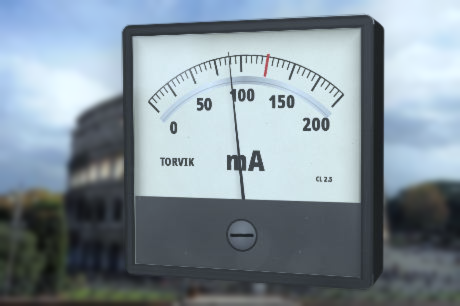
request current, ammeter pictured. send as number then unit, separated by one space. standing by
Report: 90 mA
